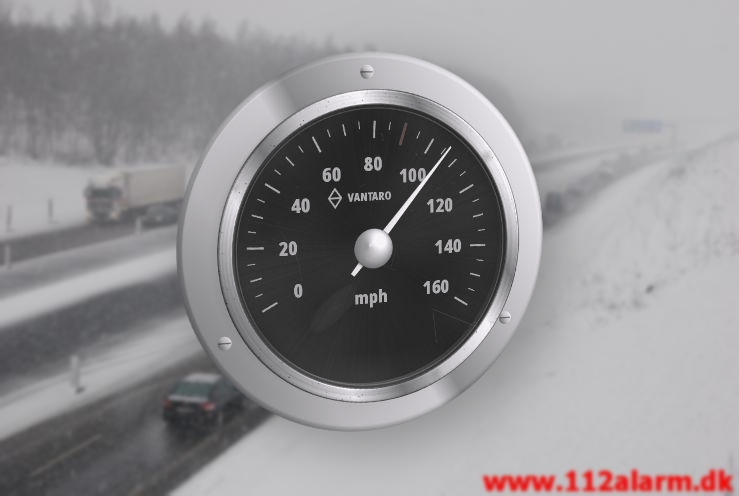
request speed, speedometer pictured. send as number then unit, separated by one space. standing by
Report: 105 mph
